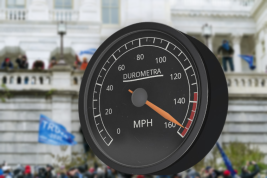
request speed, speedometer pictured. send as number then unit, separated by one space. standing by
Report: 155 mph
